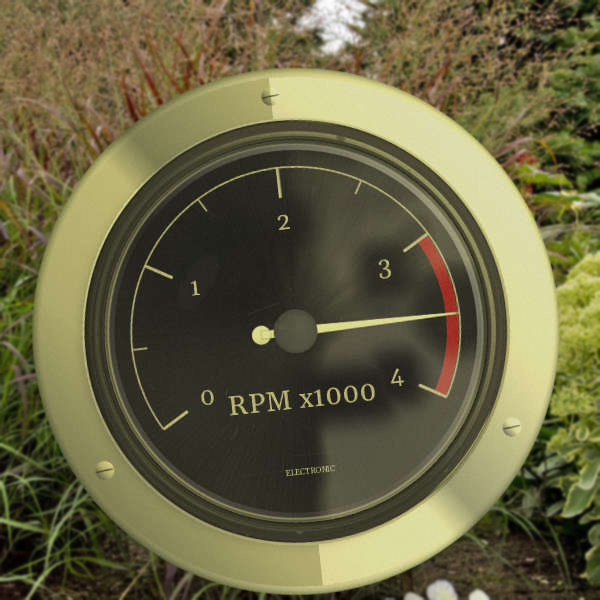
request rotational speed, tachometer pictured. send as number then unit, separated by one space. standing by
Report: 3500 rpm
